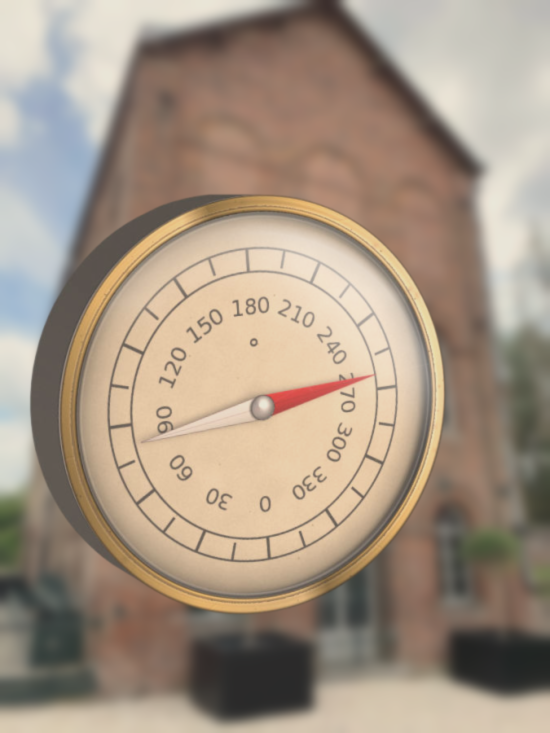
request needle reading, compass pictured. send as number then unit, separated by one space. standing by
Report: 262.5 °
